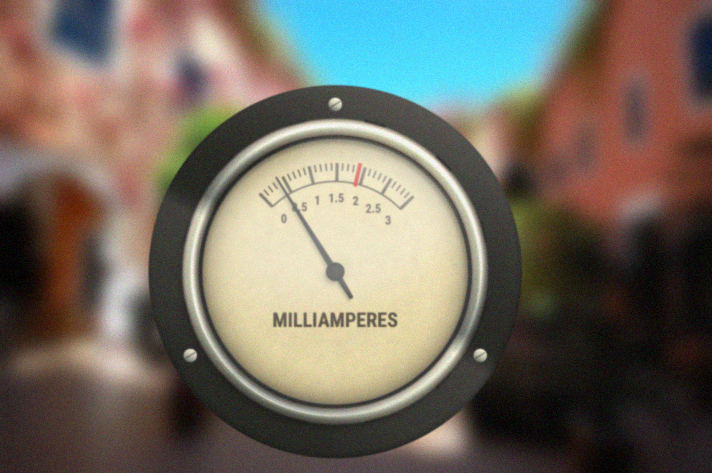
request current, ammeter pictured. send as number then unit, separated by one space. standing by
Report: 0.4 mA
